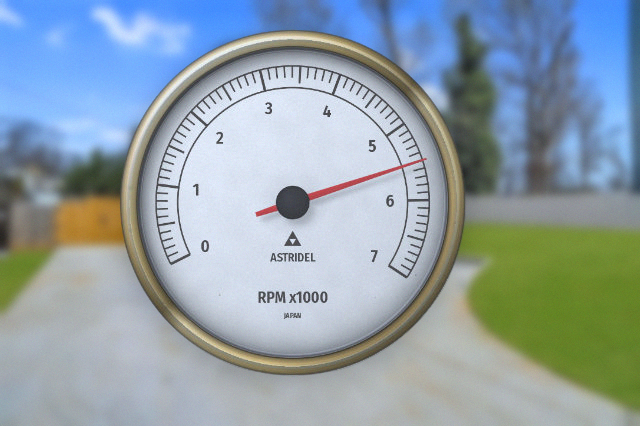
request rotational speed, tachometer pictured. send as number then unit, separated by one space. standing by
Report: 5500 rpm
